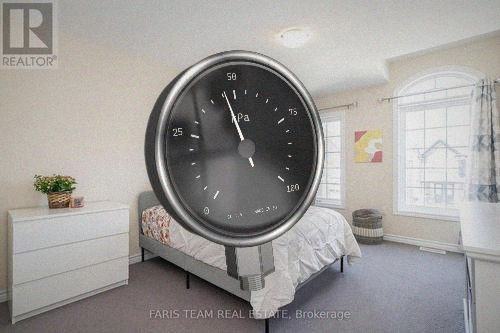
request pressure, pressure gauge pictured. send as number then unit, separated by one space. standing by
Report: 45 kPa
